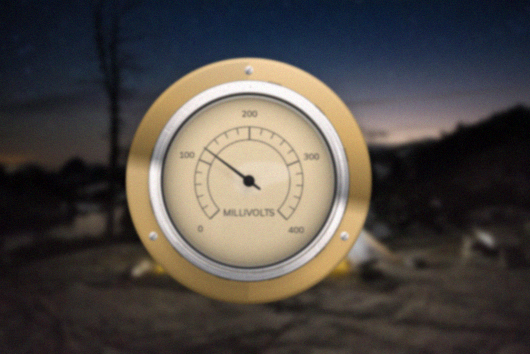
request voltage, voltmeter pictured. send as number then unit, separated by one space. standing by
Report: 120 mV
